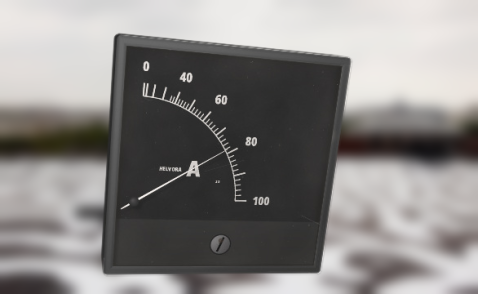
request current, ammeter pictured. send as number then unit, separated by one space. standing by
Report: 78 A
